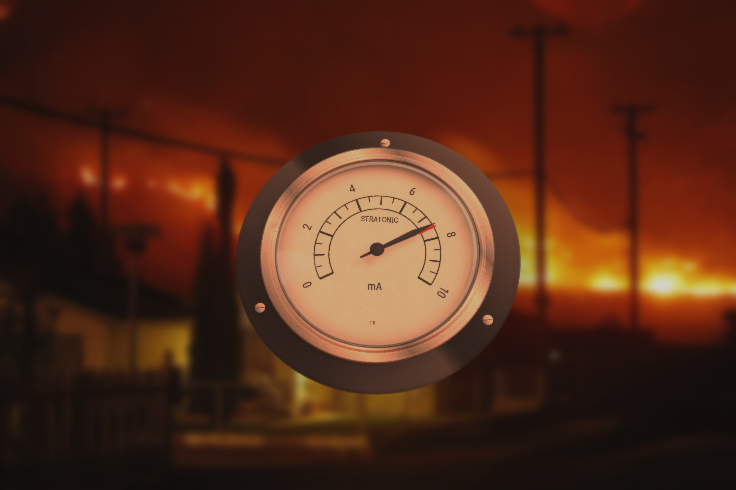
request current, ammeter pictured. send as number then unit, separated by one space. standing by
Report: 7.5 mA
